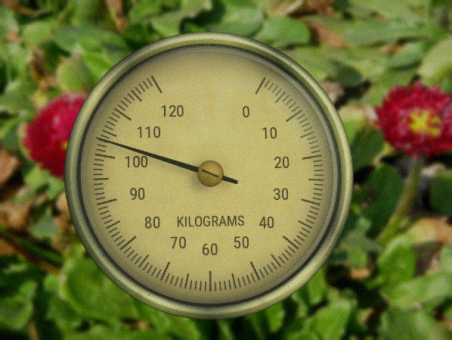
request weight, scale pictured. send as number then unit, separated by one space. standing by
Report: 103 kg
